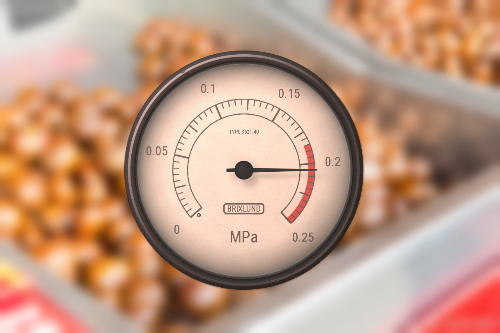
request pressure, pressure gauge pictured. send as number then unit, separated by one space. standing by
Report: 0.205 MPa
